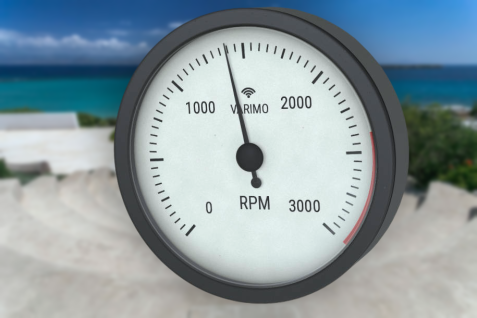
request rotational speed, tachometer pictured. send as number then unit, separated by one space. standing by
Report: 1400 rpm
